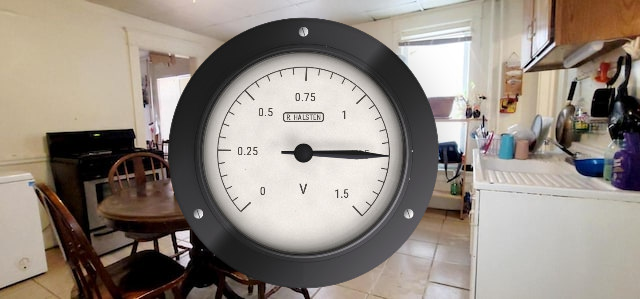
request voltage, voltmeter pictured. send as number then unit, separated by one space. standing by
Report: 1.25 V
